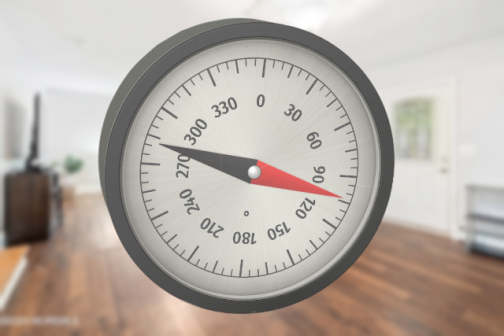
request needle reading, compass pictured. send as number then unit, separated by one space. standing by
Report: 102.5 °
